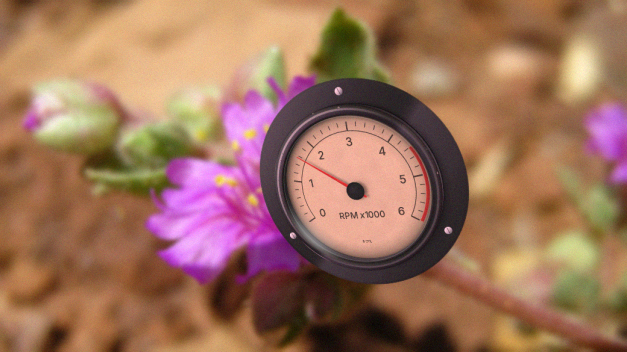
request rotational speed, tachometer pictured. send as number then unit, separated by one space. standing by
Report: 1600 rpm
